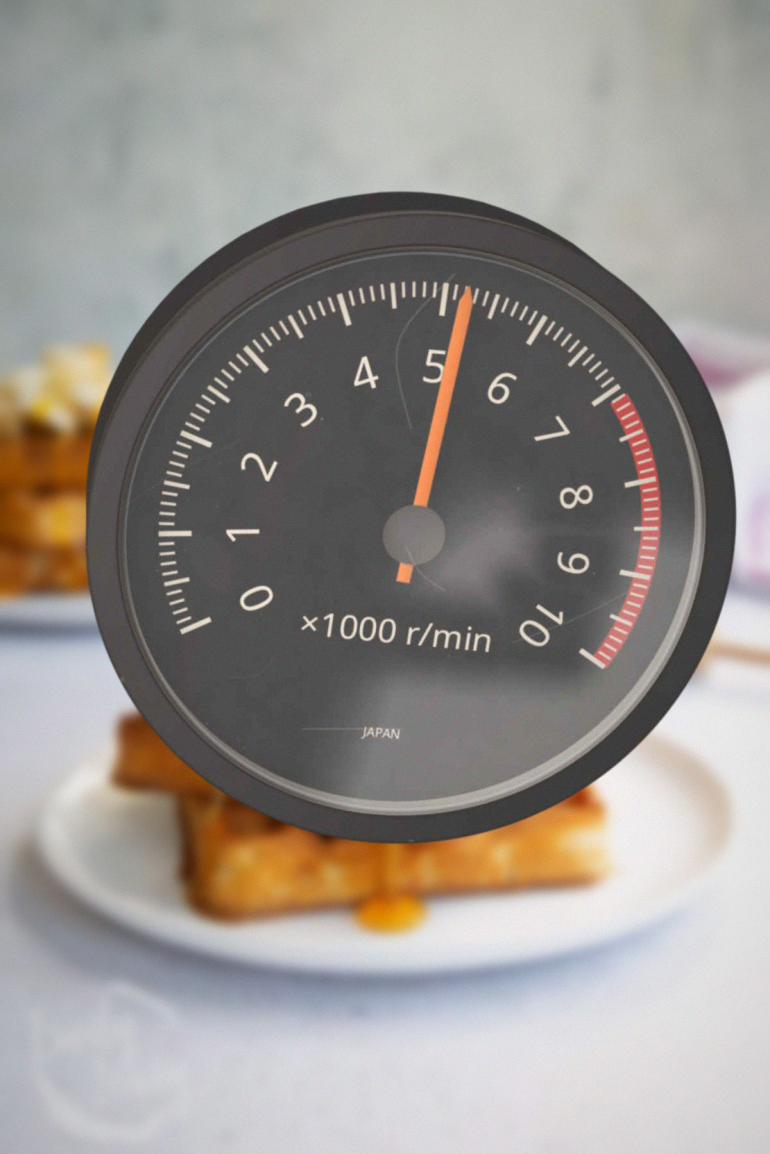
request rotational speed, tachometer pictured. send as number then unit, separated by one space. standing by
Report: 5200 rpm
